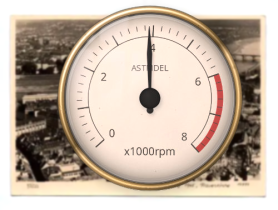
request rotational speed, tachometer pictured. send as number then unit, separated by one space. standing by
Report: 3900 rpm
